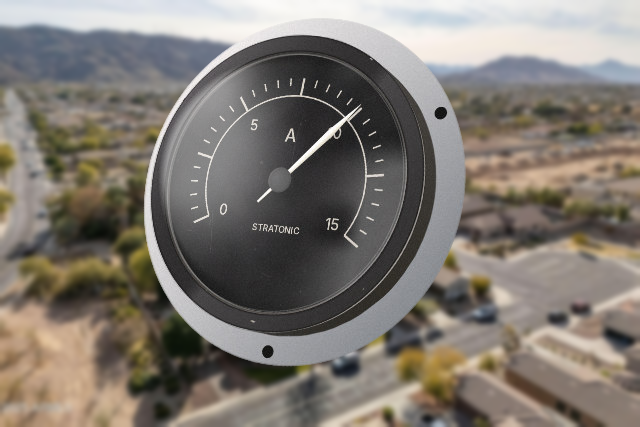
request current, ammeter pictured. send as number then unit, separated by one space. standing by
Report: 10 A
